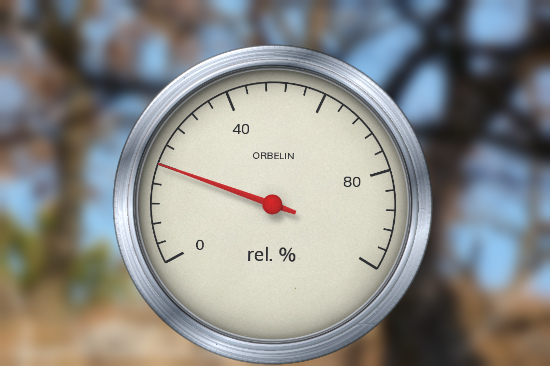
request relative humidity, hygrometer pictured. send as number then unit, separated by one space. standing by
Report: 20 %
